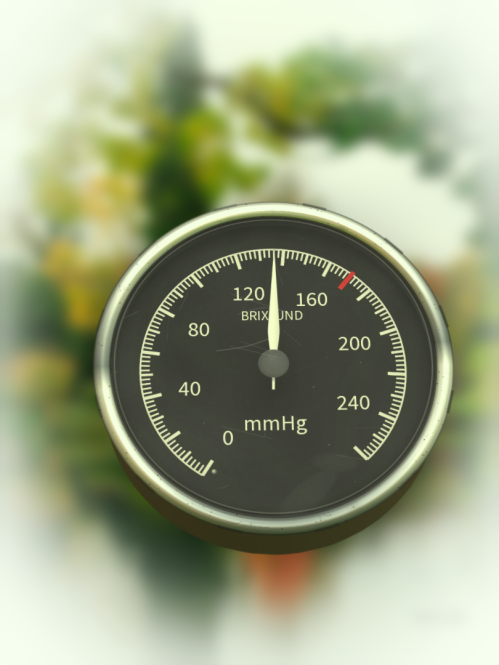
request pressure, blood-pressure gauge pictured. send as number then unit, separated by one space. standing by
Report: 136 mmHg
